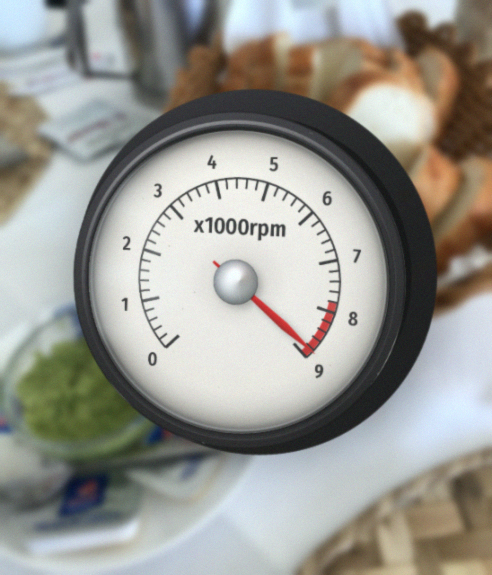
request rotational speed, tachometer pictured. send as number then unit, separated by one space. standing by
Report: 8800 rpm
